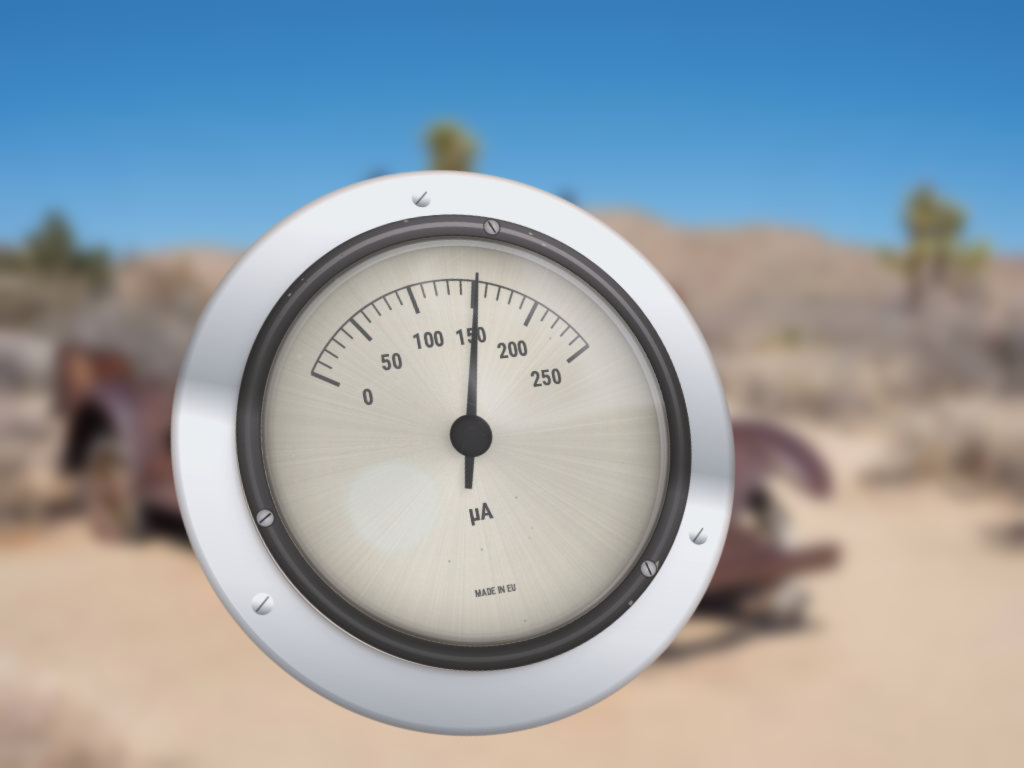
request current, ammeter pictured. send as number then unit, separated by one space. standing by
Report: 150 µA
